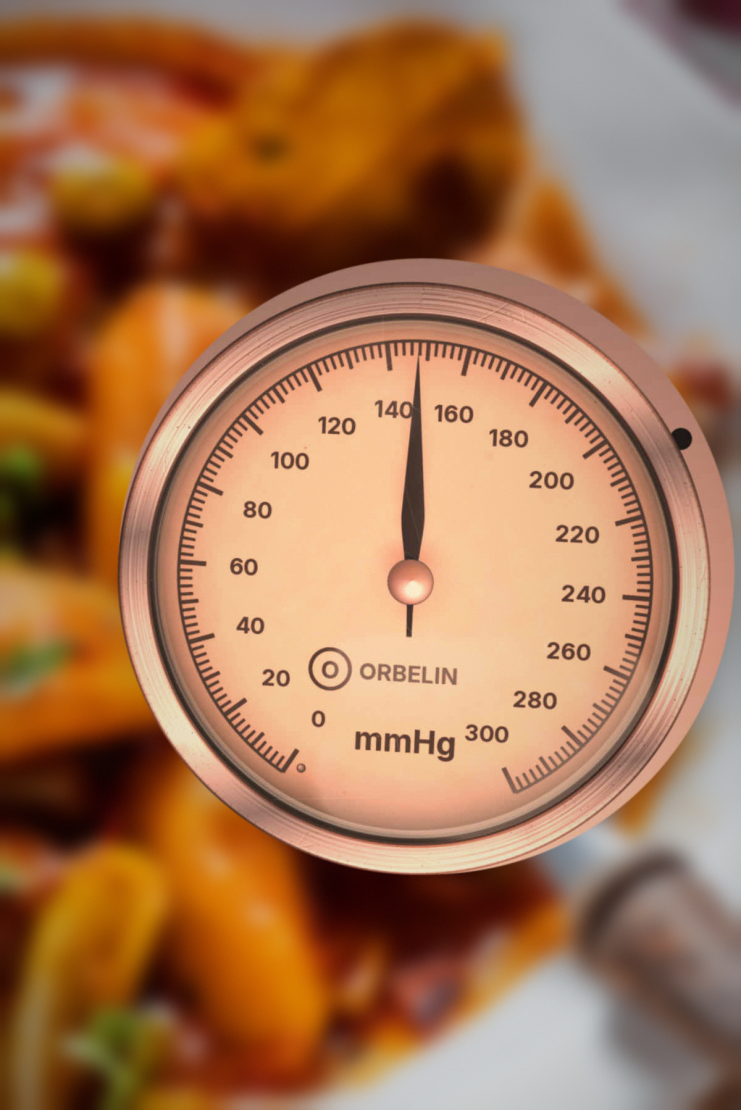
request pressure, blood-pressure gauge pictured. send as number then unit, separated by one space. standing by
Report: 148 mmHg
